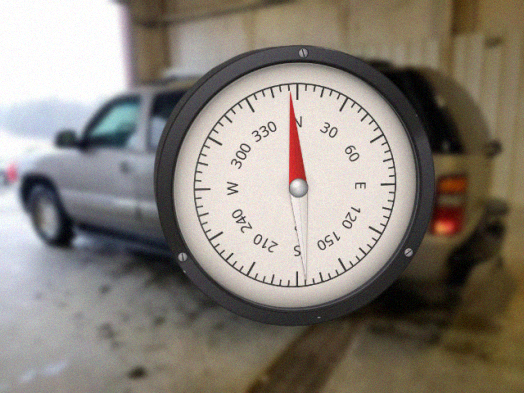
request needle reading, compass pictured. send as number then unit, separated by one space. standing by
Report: 355 °
